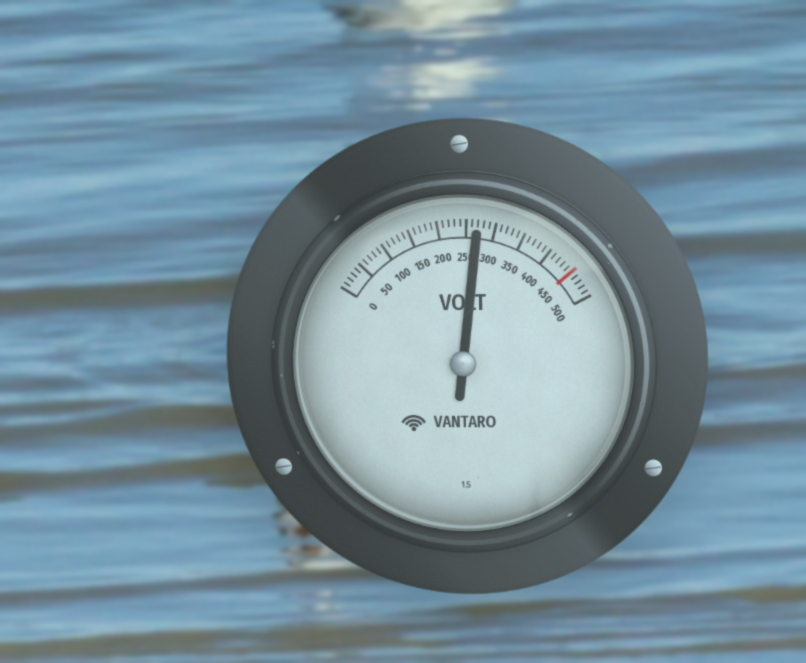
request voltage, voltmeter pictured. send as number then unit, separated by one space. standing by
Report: 270 V
